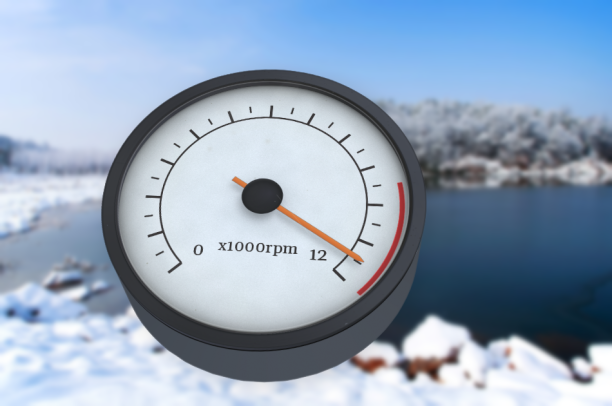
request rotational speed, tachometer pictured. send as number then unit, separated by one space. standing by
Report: 11500 rpm
